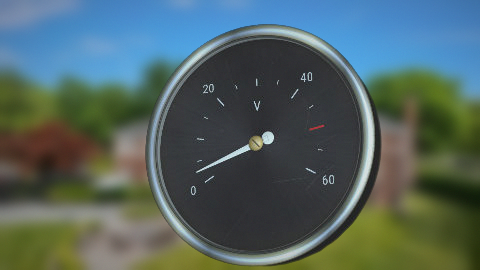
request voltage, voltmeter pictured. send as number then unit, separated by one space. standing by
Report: 2.5 V
